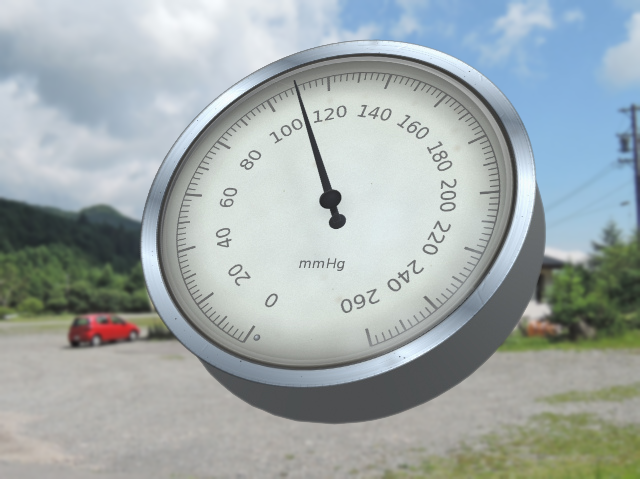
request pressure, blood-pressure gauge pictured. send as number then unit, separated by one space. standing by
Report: 110 mmHg
